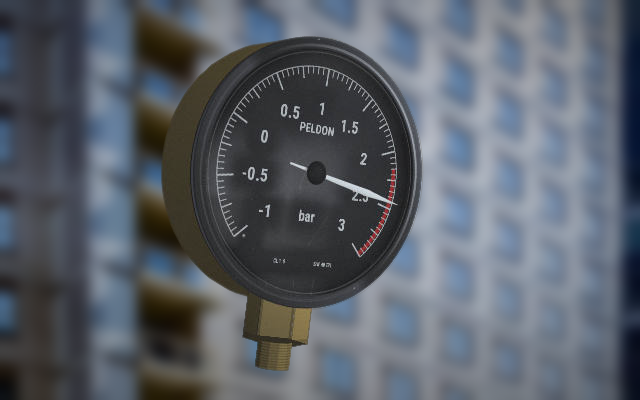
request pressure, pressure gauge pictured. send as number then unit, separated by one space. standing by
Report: 2.45 bar
